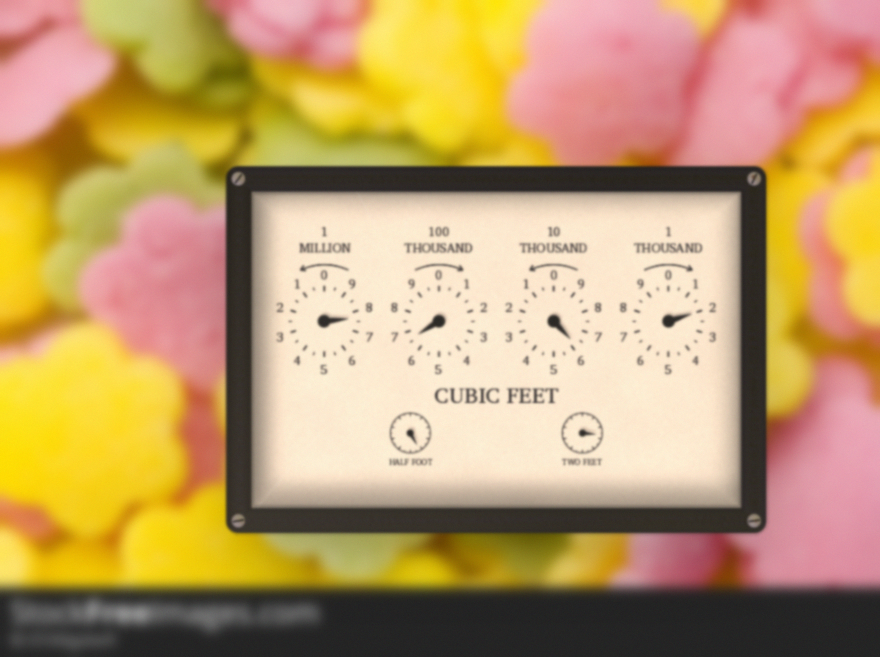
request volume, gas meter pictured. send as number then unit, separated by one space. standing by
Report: 766200 ft³
